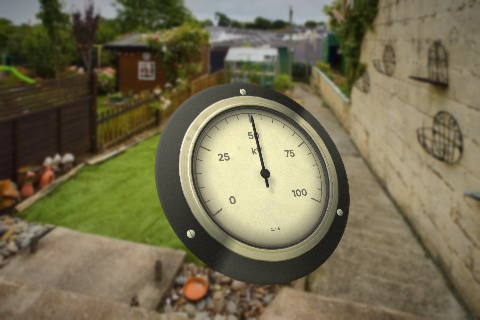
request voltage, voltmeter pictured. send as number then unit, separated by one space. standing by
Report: 50 kV
